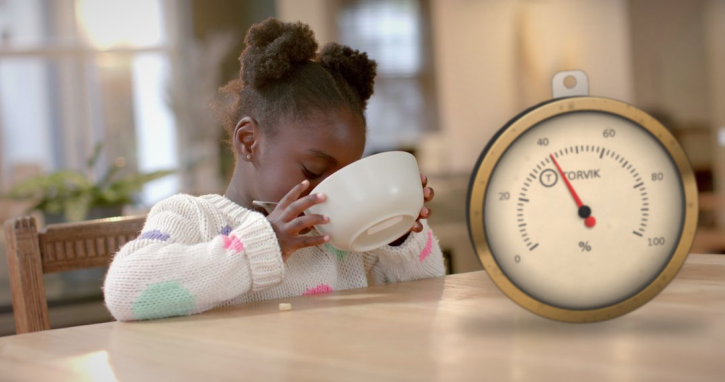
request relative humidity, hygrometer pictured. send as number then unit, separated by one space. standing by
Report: 40 %
